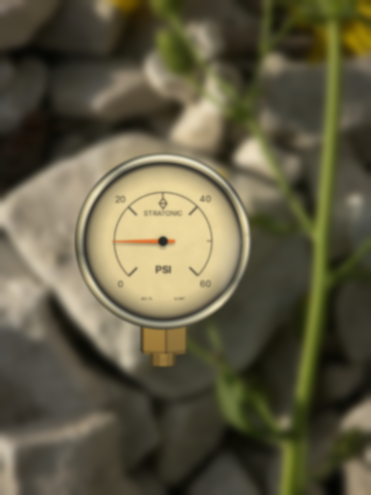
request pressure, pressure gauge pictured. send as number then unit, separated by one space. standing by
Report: 10 psi
